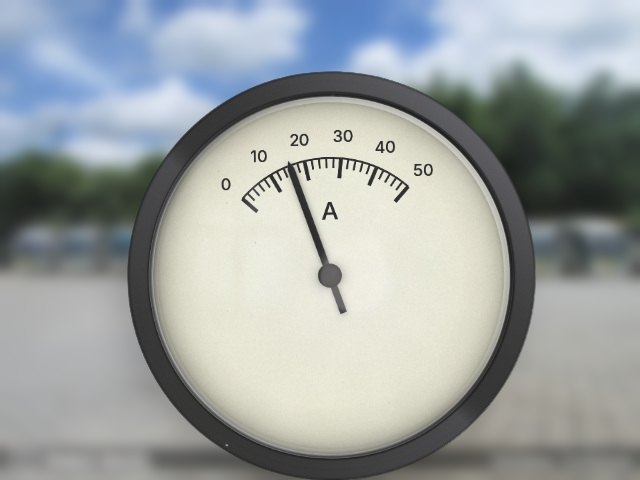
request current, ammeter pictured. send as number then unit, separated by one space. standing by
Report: 16 A
